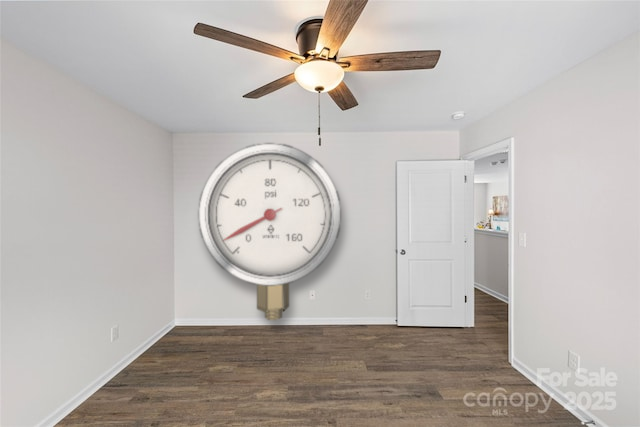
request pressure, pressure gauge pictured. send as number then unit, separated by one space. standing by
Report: 10 psi
